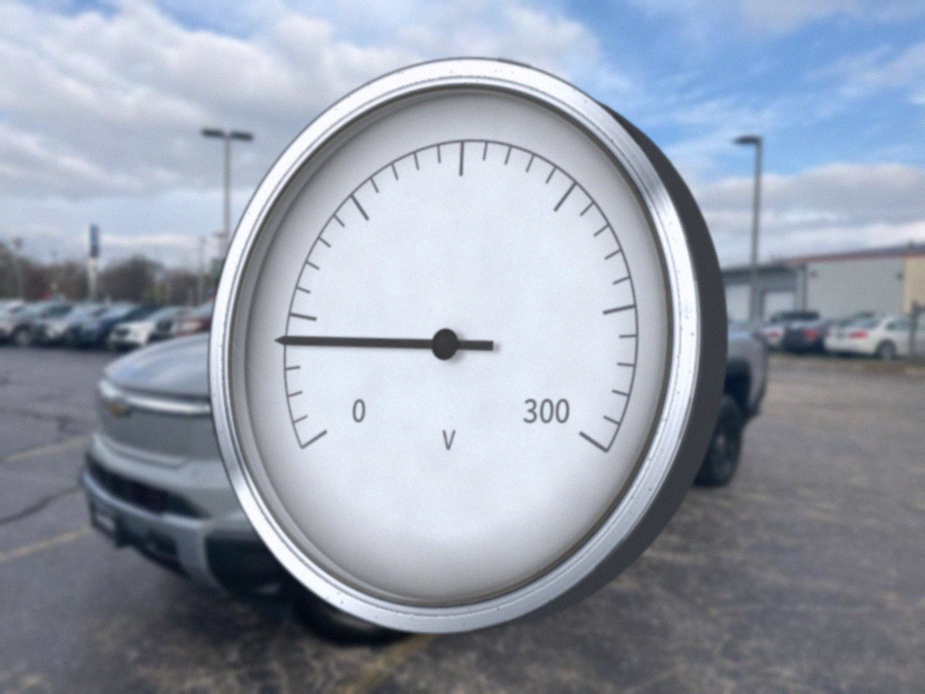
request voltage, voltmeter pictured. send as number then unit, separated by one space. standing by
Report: 40 V
